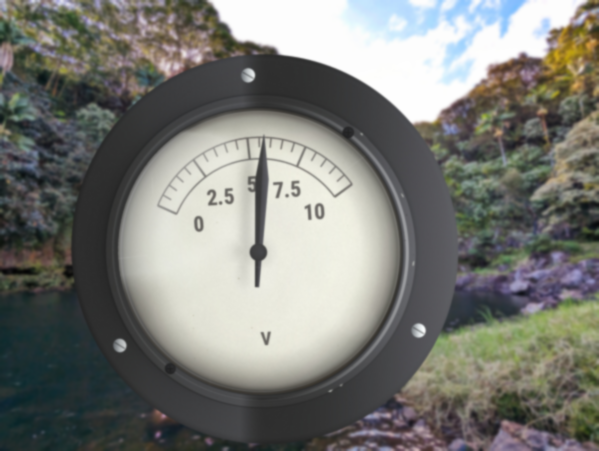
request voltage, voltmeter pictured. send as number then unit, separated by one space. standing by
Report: 5.75 V
